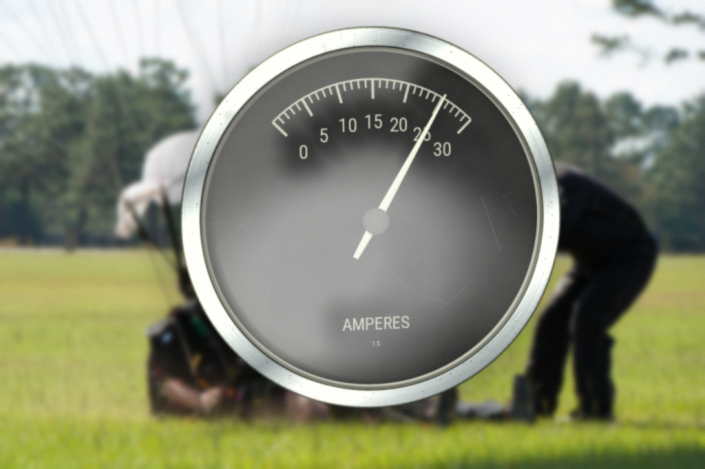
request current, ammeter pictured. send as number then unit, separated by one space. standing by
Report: 25 A
